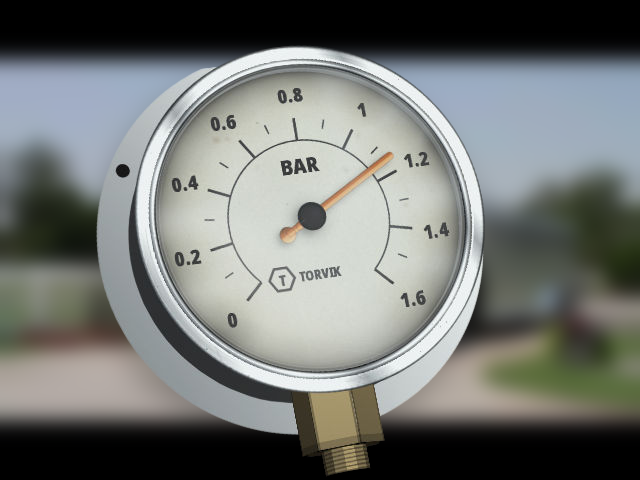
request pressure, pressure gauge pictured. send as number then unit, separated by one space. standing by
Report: 1.15 bar
